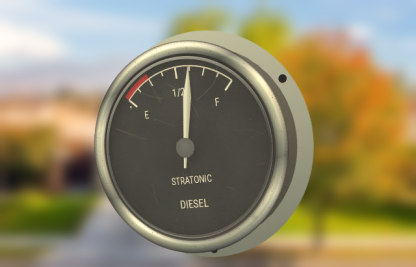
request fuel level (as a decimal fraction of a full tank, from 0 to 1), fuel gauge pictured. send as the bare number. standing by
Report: 0.625
